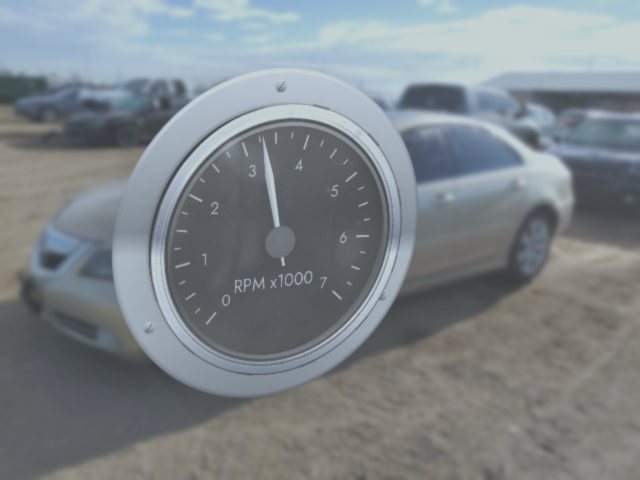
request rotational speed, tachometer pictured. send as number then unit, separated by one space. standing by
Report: 3250 rpm
